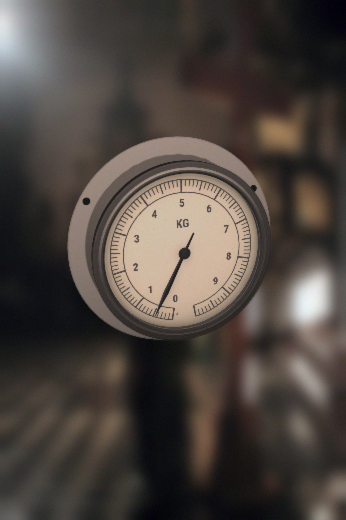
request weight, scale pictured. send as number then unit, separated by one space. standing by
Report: 0.5 kg
